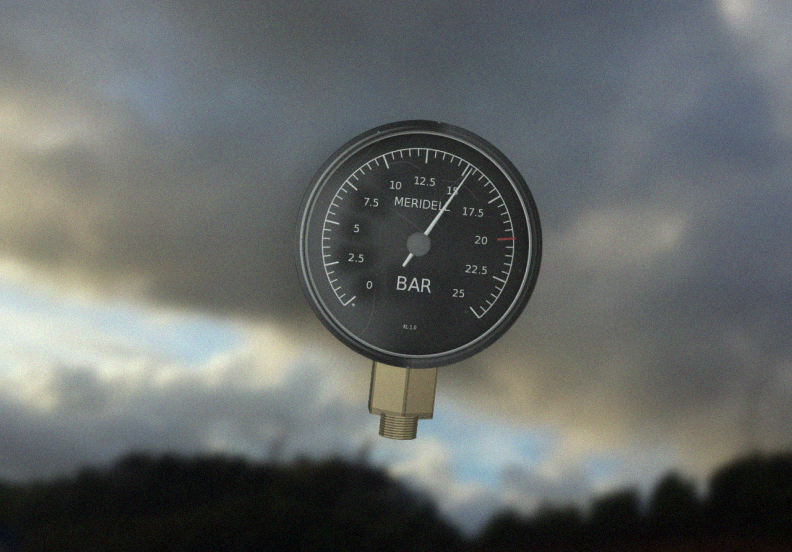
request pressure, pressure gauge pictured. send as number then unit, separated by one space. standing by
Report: 15.25 bar
